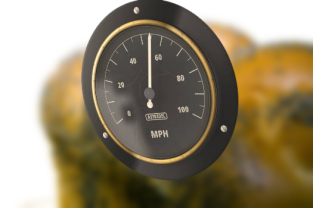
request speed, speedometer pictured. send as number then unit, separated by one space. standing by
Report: 55 mph
